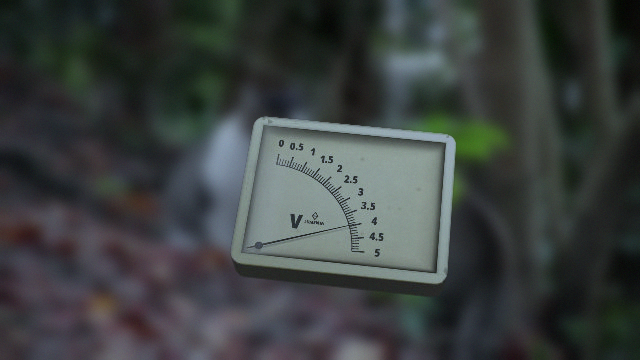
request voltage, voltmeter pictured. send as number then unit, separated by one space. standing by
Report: 4 V
